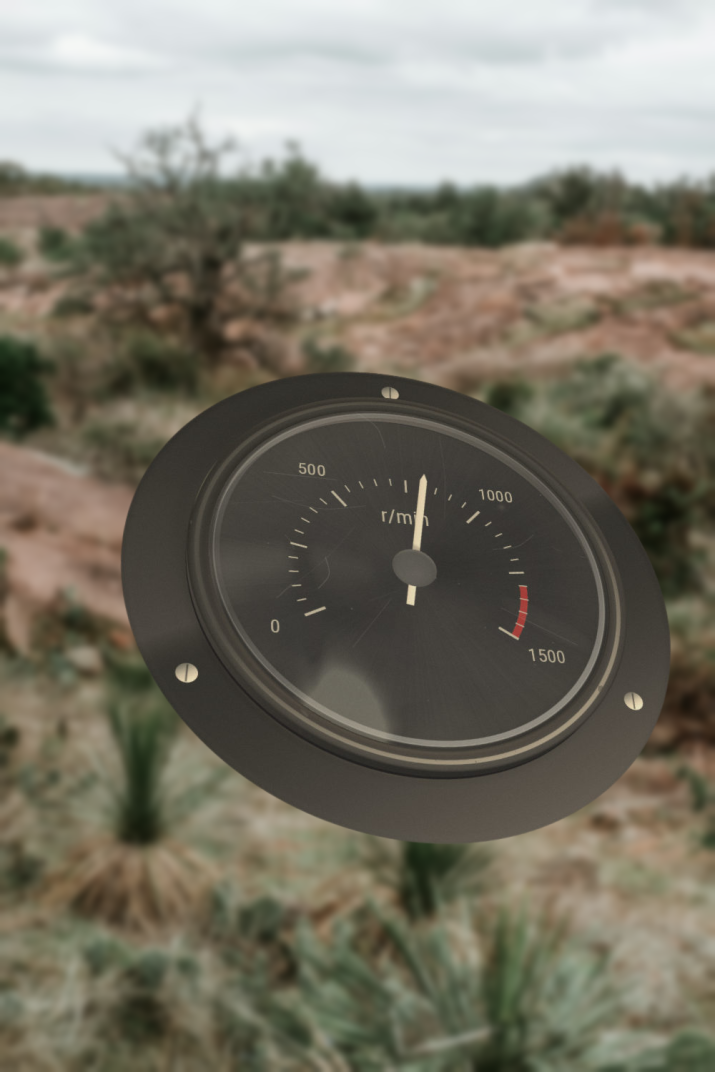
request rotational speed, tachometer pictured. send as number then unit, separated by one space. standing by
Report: 800 rpm
